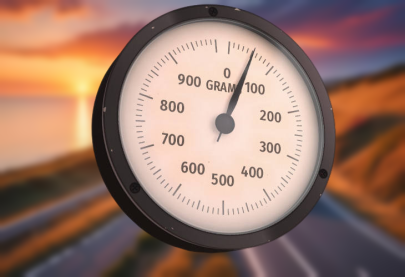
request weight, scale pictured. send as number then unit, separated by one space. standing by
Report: 50 g
